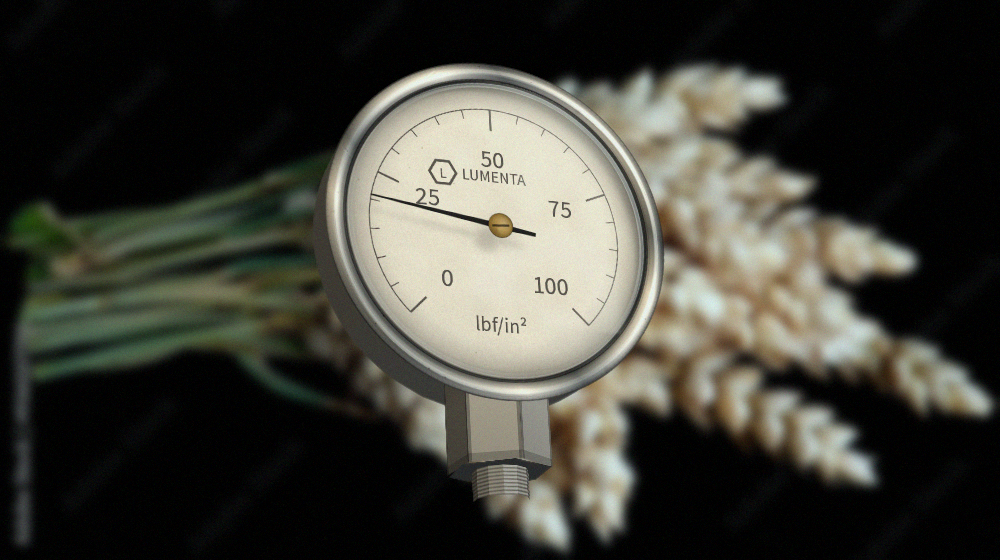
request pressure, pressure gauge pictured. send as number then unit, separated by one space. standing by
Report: 20 psi
